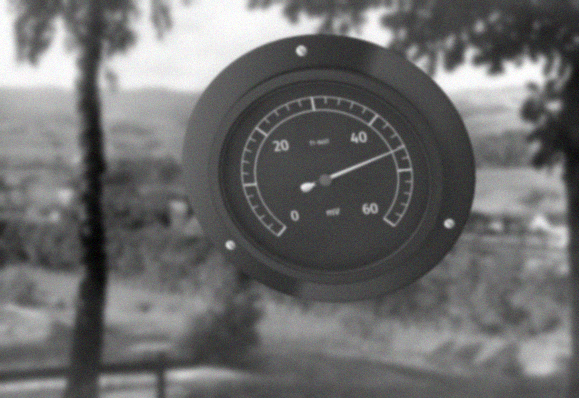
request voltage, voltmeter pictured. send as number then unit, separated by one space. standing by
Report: 46 mV
